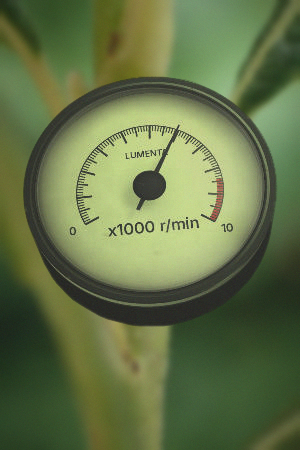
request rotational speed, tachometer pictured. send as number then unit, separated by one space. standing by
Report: 6000 rpm
